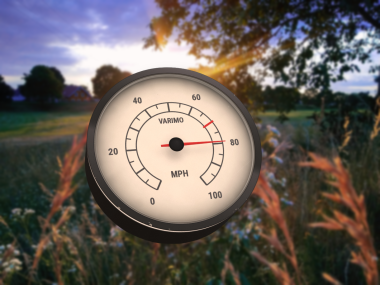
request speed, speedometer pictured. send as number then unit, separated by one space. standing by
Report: 80 mph
